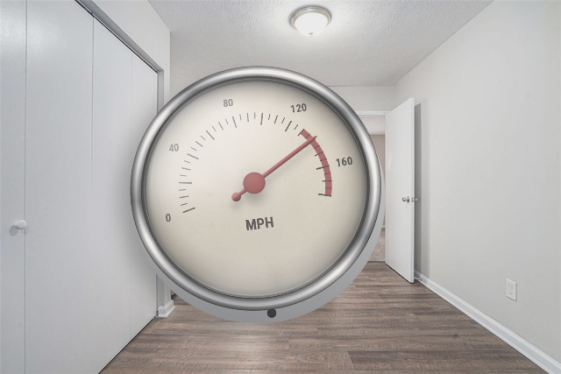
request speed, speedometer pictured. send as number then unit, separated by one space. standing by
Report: 140 mph
